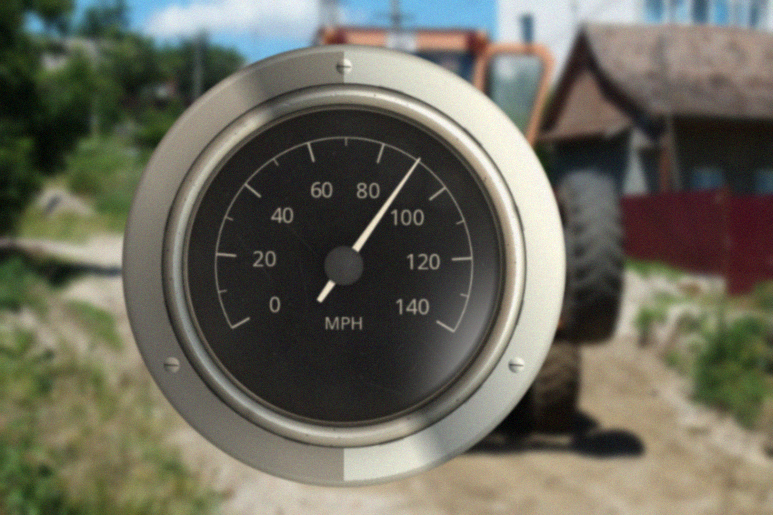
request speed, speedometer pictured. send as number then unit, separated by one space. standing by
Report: 90 mph
